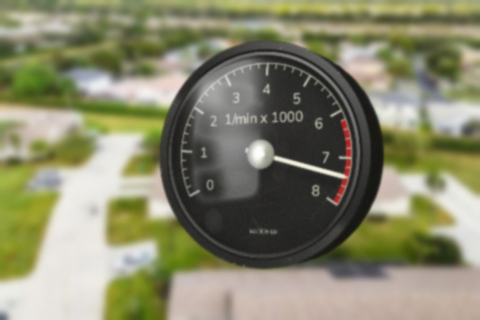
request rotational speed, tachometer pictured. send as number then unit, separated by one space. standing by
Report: 7400 rpm
